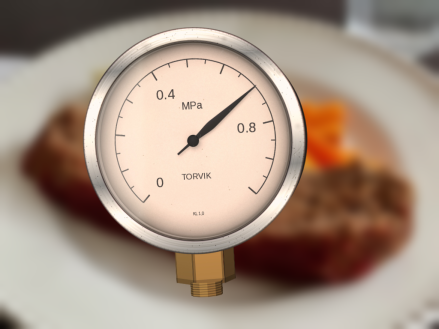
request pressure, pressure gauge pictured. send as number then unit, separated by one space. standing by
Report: 0.7 MPa
